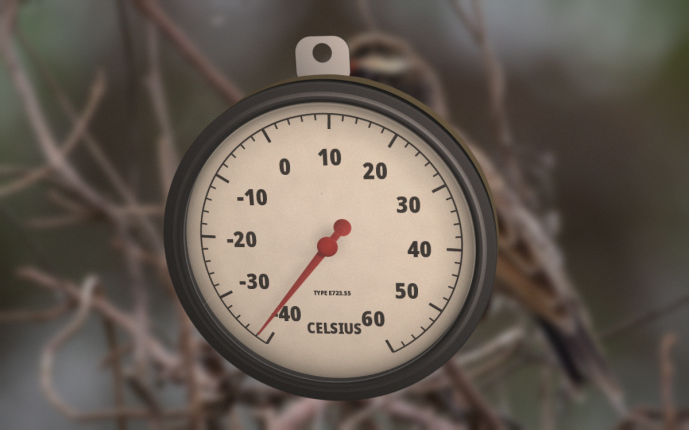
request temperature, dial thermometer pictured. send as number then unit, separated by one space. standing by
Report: -38 °C
